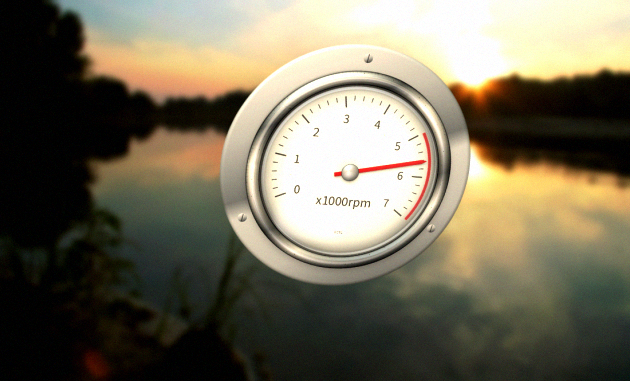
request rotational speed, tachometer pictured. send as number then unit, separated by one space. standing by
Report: 5600 rpm
